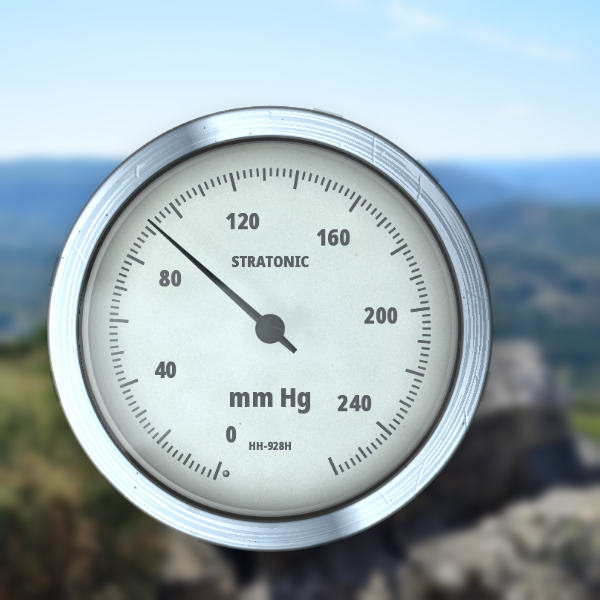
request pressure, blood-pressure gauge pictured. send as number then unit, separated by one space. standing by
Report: 92 mmHg
